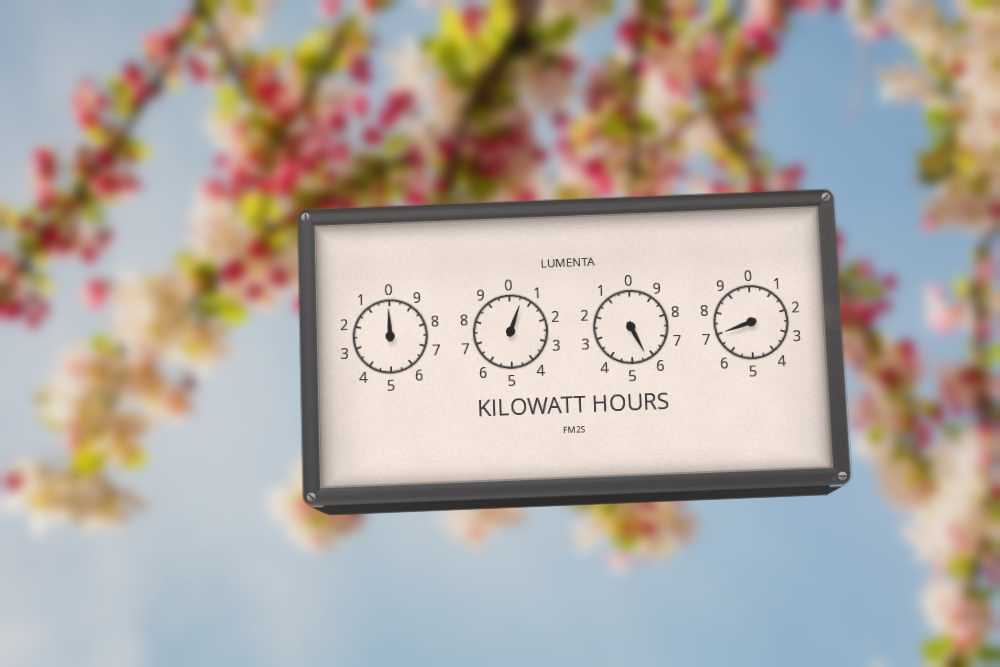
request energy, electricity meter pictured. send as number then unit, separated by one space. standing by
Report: 57 kWh
